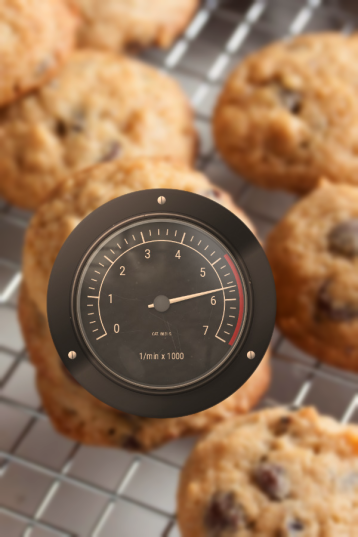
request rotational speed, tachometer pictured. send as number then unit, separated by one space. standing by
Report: 5700 rpm
